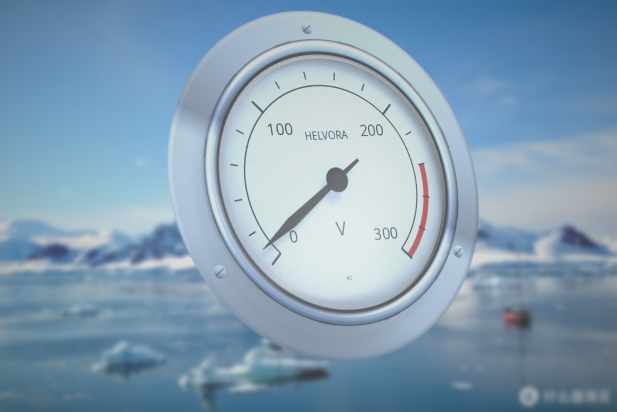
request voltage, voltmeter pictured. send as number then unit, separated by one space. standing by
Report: 10 V
